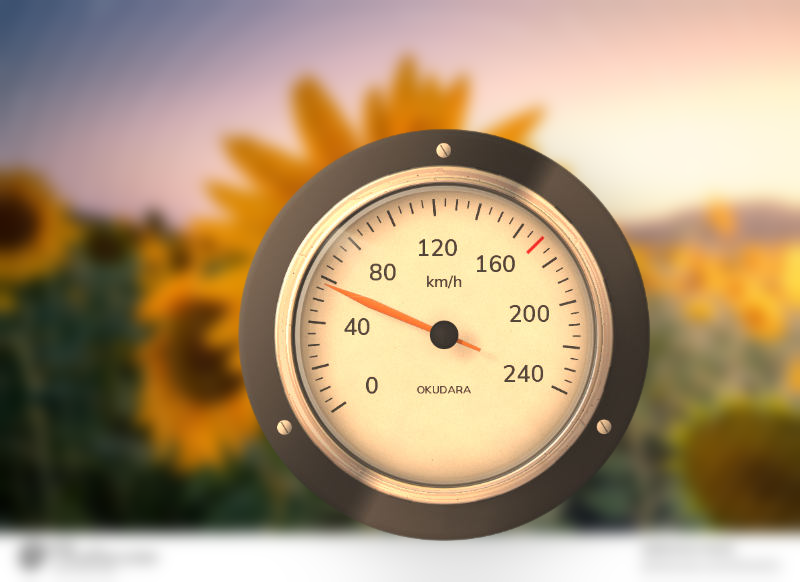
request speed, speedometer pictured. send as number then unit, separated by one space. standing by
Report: 57.5 km/h
